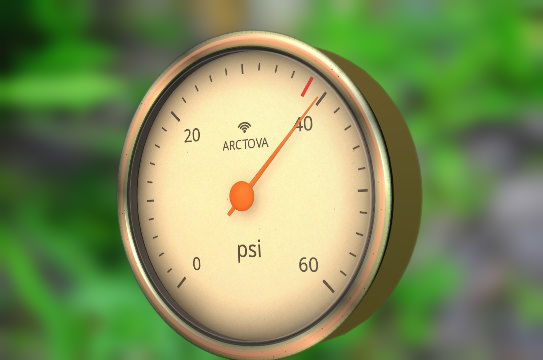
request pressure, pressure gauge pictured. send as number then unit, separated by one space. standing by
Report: 40 psi
